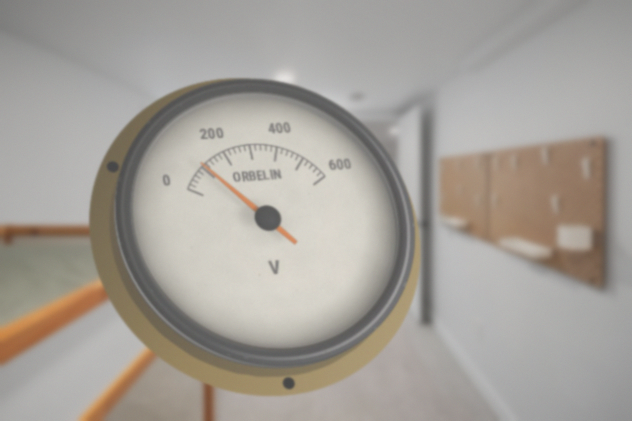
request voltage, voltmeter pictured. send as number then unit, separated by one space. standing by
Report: 100 V
